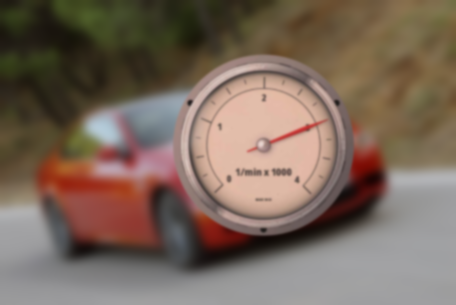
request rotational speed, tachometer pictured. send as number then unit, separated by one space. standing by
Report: 3000 rpm
